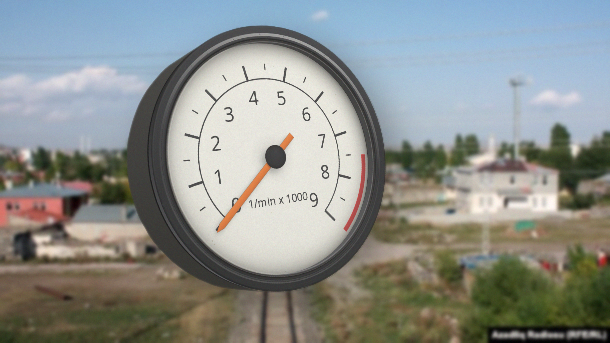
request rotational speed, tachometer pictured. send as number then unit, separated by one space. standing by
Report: 0 rpm
